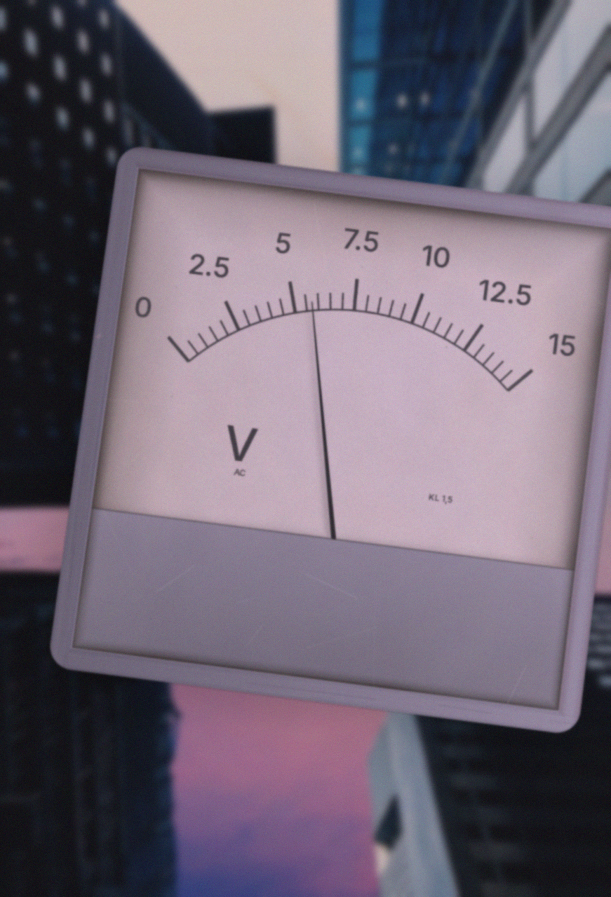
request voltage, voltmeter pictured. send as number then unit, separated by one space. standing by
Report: 5.75 V
